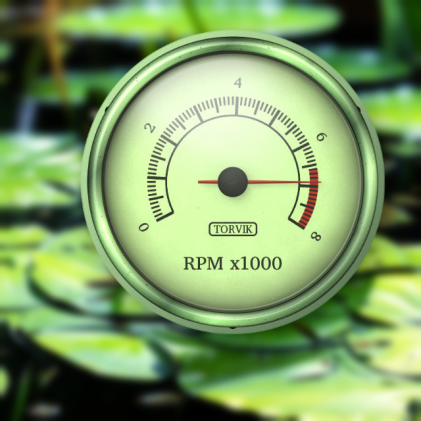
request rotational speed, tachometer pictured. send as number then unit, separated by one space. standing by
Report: 6900 rpm
